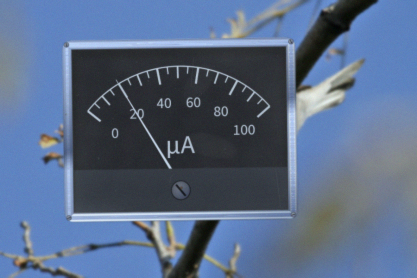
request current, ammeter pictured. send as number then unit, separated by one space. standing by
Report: 20 µA
